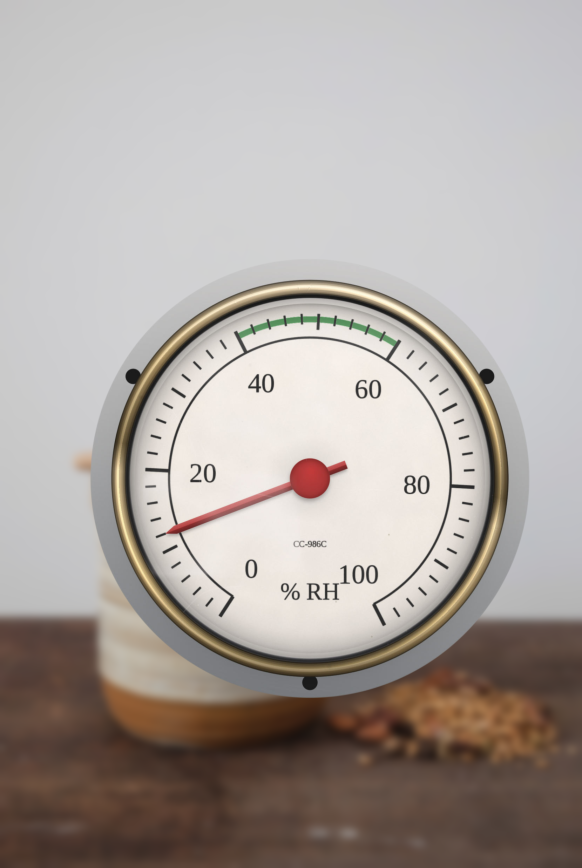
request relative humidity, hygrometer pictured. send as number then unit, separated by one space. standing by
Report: 12 %
